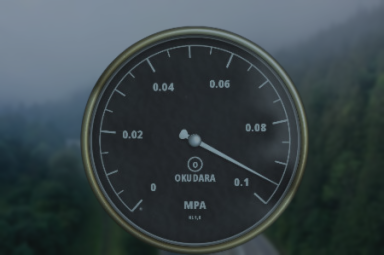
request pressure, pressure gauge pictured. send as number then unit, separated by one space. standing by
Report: 0.095 MPa
